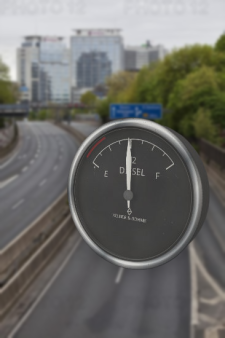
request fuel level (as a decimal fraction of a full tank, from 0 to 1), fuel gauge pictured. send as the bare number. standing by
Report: 0.5
